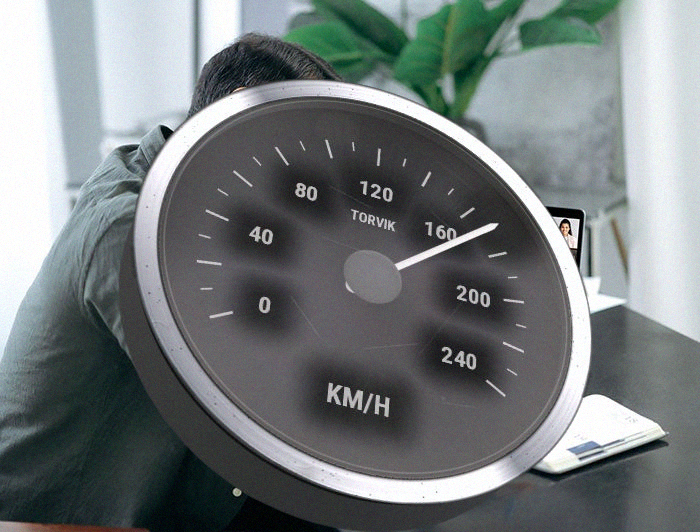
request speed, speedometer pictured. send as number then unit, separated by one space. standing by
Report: 170 km/h
